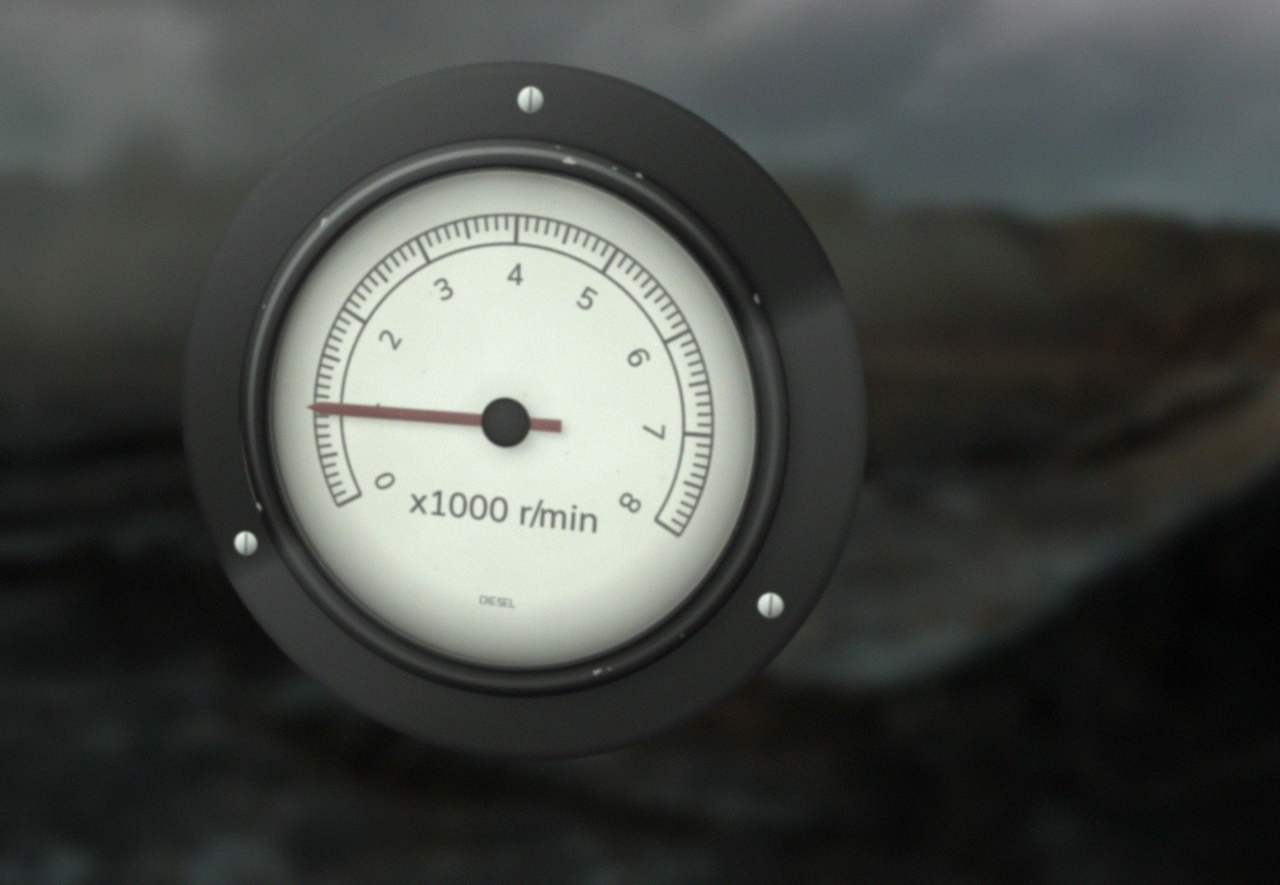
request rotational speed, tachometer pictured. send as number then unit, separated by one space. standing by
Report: 1000 rpm
